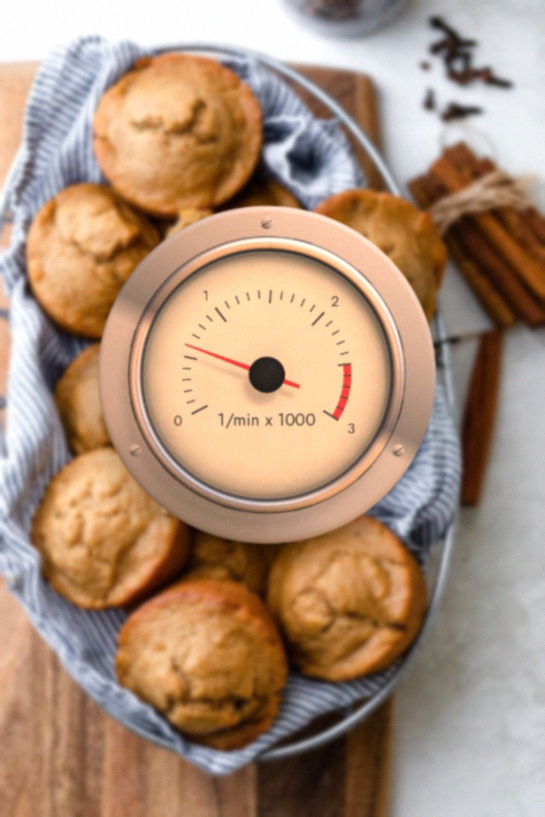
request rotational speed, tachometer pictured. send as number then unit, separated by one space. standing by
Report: 600 rpm
